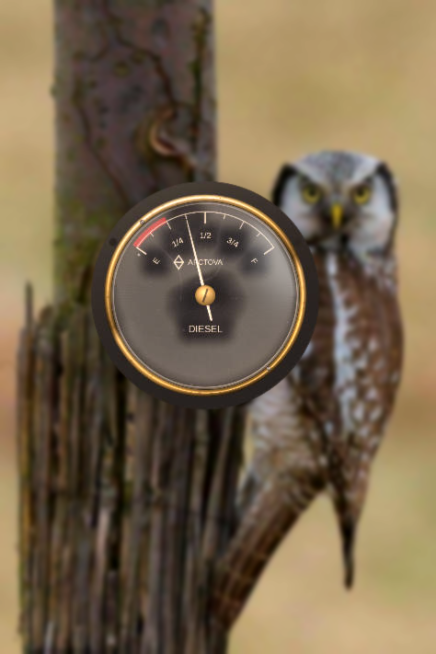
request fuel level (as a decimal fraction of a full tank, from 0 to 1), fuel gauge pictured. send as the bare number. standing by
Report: 0.375
